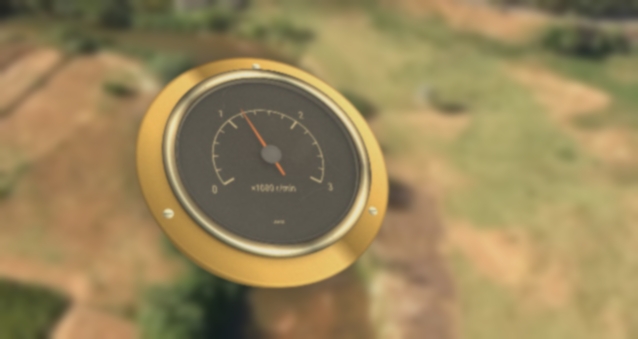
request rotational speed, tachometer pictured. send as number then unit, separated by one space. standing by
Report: 1200 rpm
